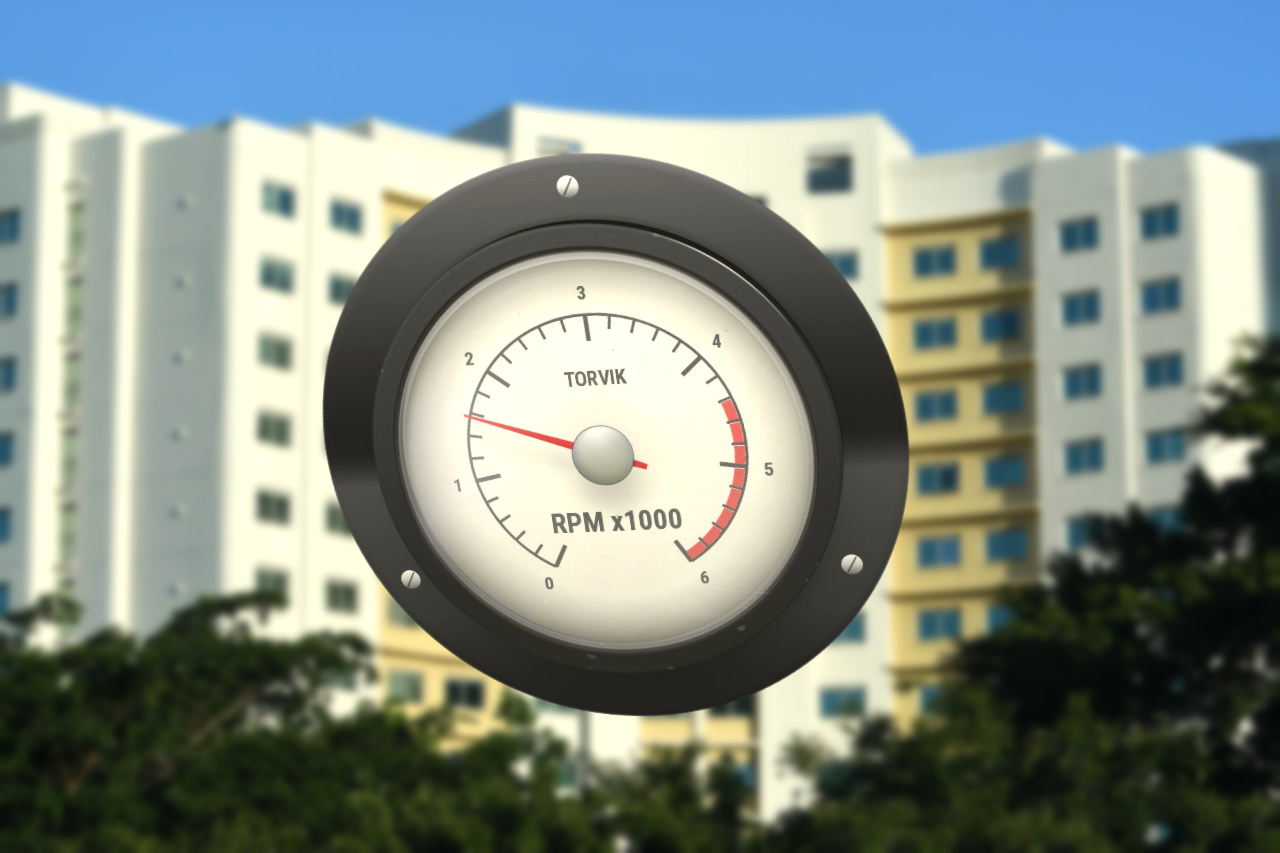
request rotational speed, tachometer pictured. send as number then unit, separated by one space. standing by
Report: 1600 rpm
